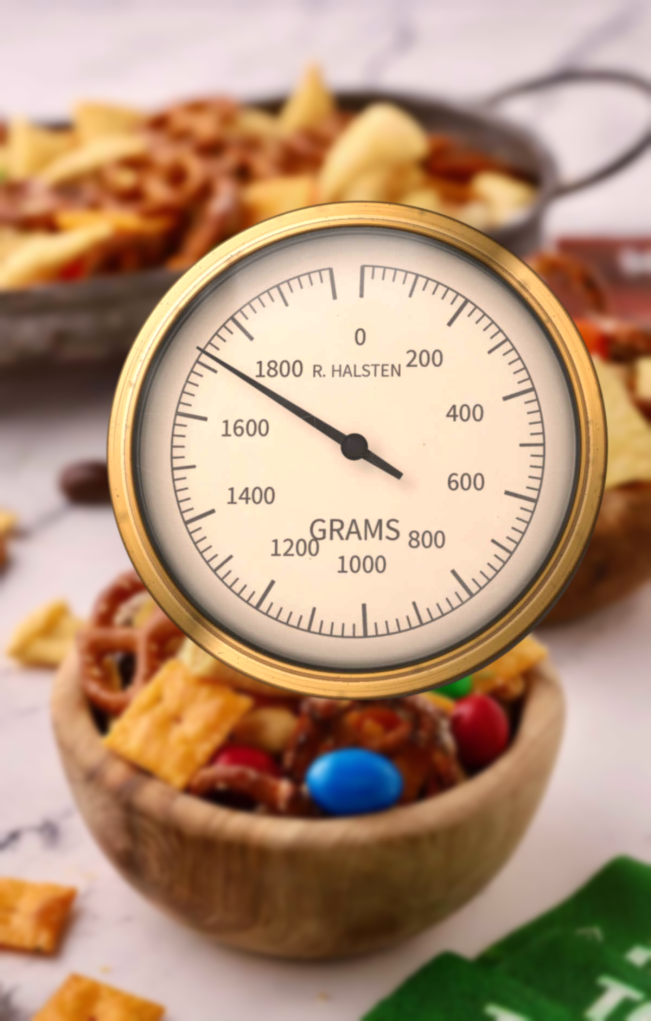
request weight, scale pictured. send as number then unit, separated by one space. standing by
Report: 1720 g
